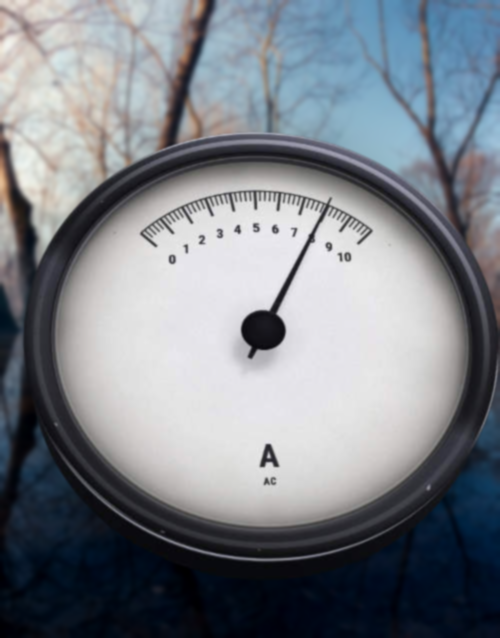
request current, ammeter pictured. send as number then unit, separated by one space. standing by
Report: 8 A
